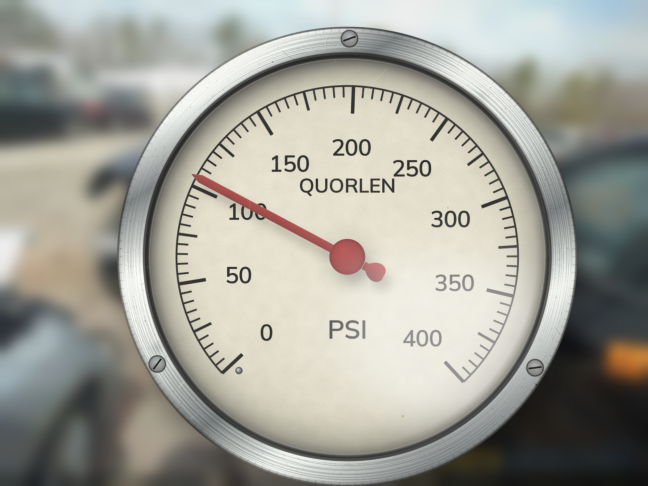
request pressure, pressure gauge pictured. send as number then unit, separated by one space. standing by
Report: 105 psi
